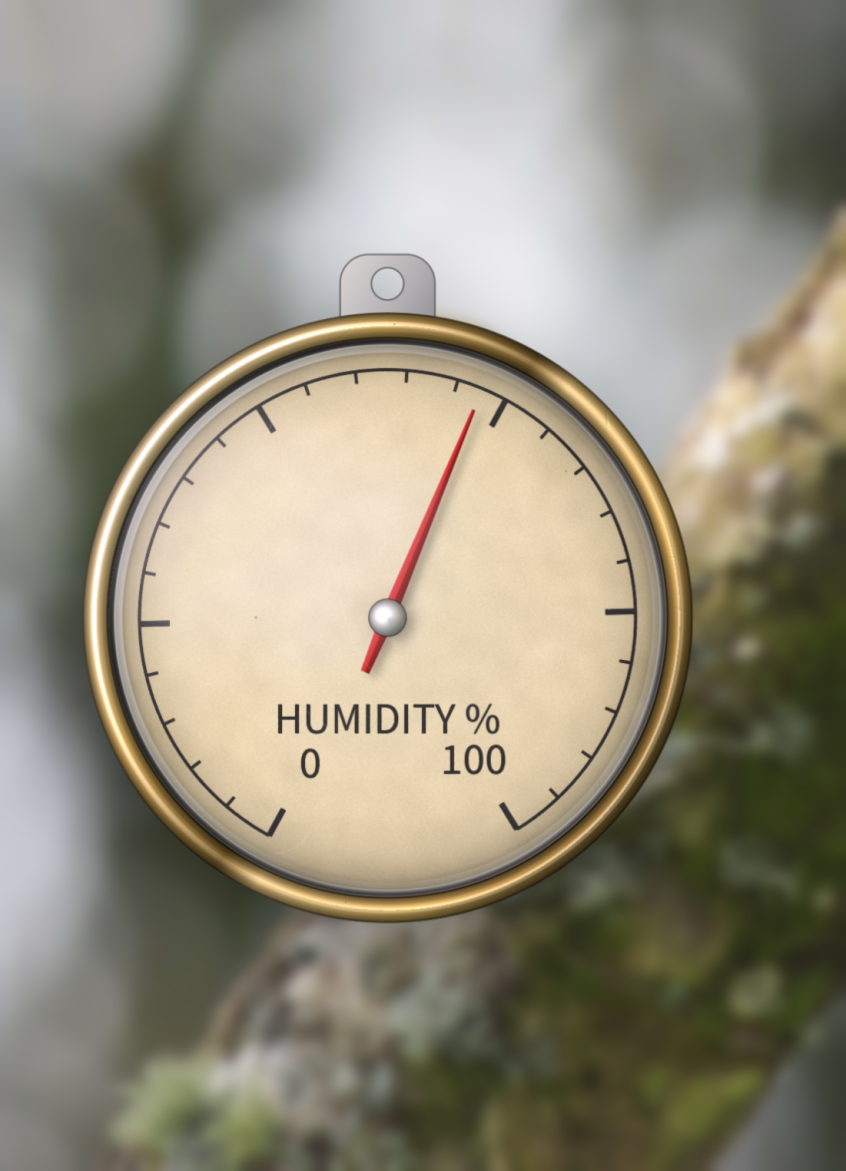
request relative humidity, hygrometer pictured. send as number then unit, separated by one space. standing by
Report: 58 %
